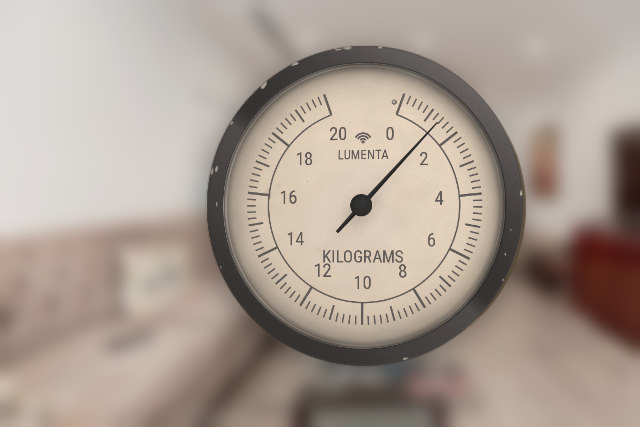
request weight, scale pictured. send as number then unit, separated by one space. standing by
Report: 1.4 kg
